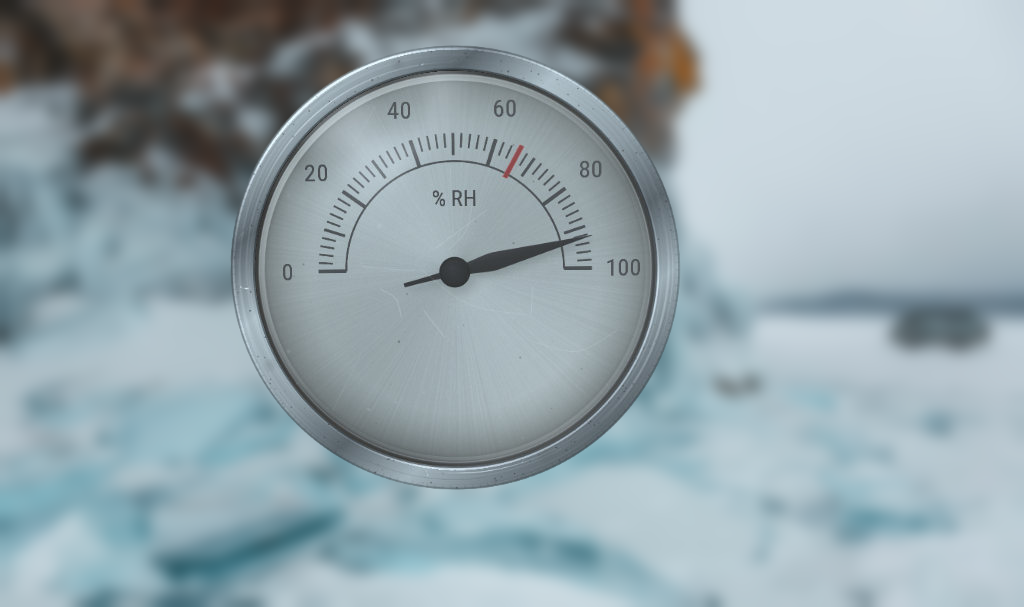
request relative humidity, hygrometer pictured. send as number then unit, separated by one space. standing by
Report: 92 %
